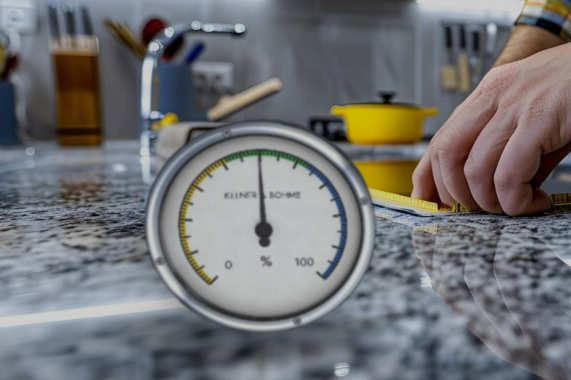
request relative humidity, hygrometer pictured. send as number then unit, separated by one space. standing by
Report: 50 %
